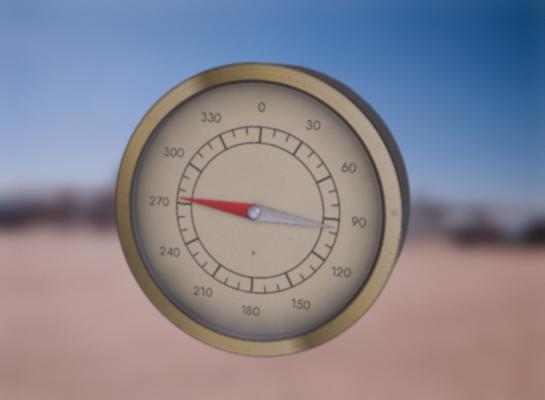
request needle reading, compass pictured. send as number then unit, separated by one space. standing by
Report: 275 °
